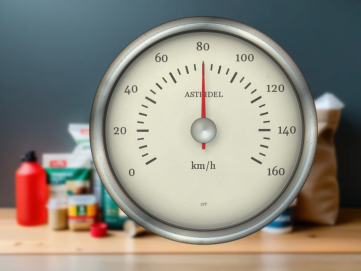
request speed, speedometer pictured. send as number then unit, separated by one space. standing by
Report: 80 km/h
